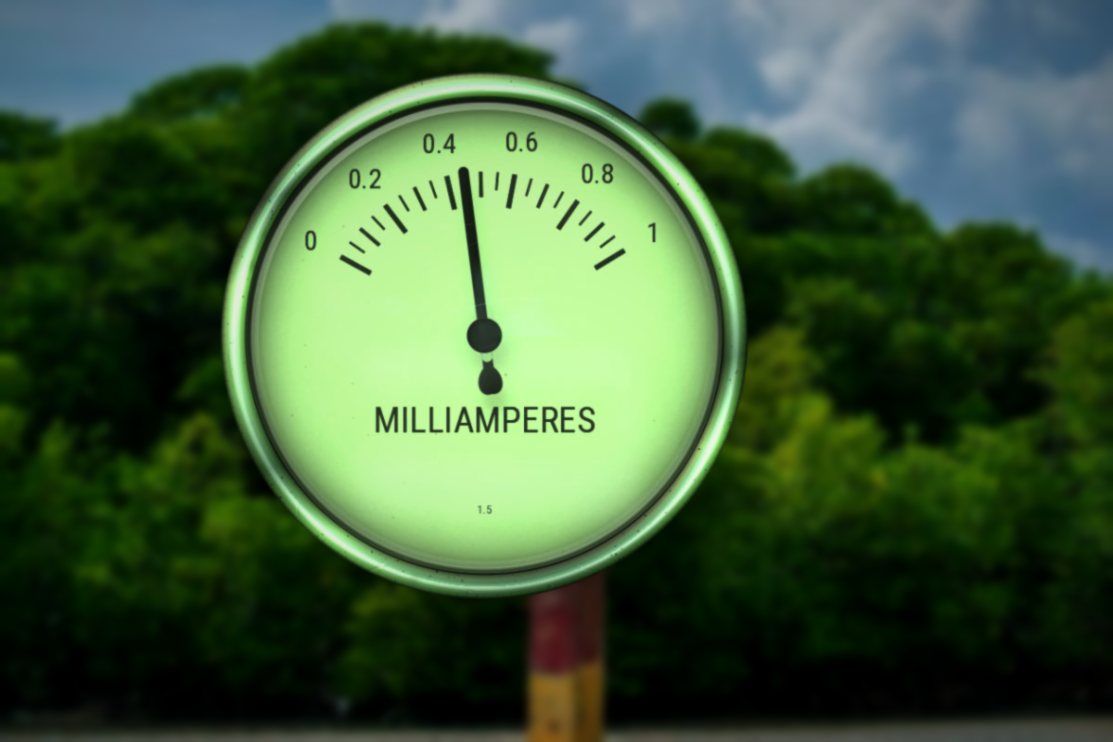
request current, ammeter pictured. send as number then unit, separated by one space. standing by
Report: 0.45 mA
